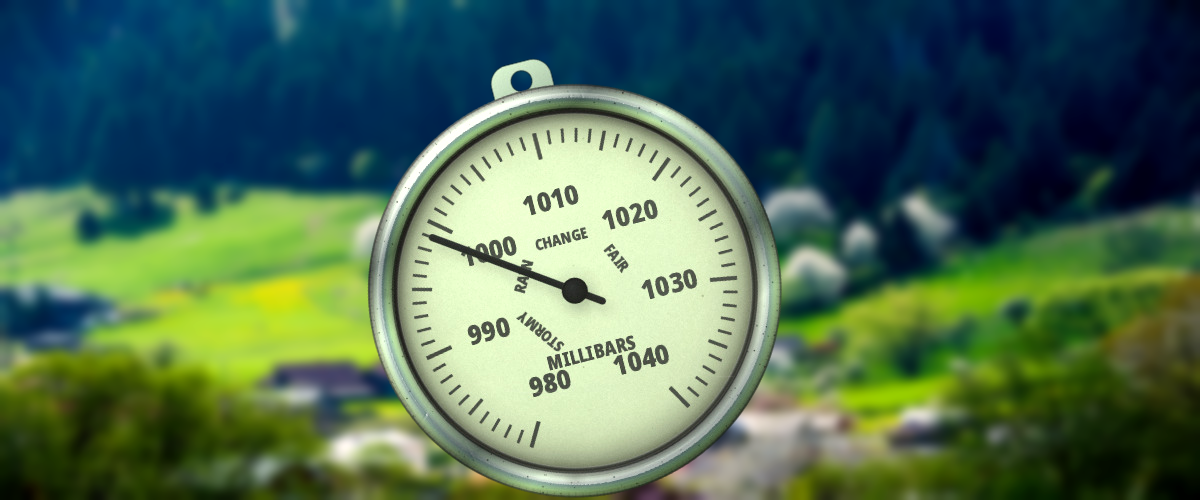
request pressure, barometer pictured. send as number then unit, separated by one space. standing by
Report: 999 mbar
